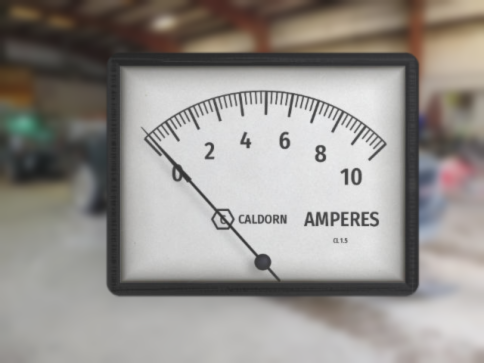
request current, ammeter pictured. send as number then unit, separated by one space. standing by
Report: 0.2 A
